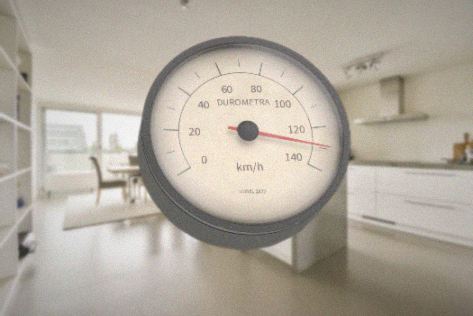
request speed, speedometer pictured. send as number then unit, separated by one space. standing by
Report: 130 km/h
